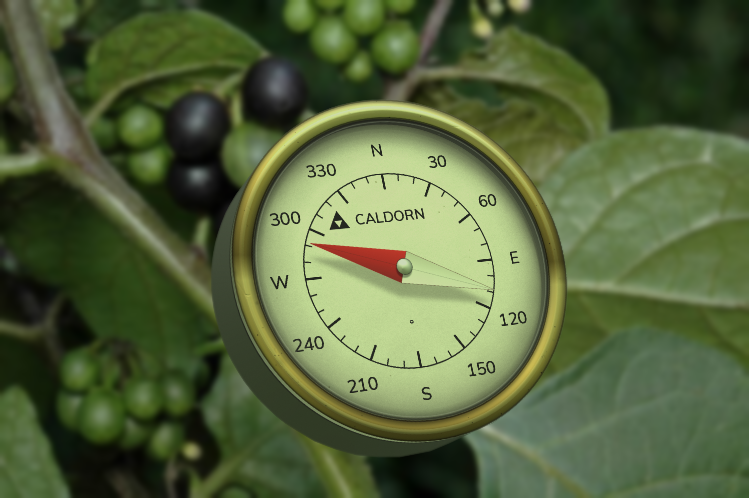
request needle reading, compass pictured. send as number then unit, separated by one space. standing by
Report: 290 °
